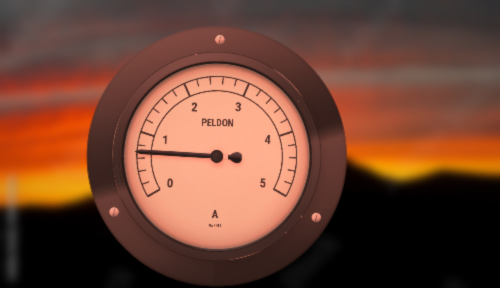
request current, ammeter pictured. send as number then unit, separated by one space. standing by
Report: 0.7 A
